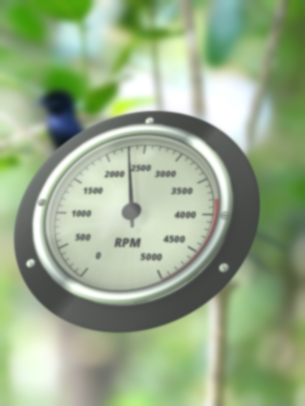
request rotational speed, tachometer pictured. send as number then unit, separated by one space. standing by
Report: 2300 rpm
